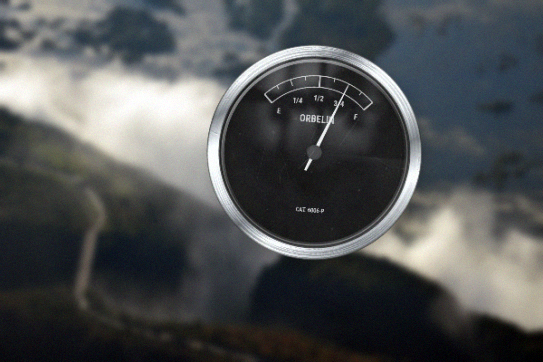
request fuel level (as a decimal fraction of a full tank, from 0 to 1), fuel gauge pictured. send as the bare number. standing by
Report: 0.75
